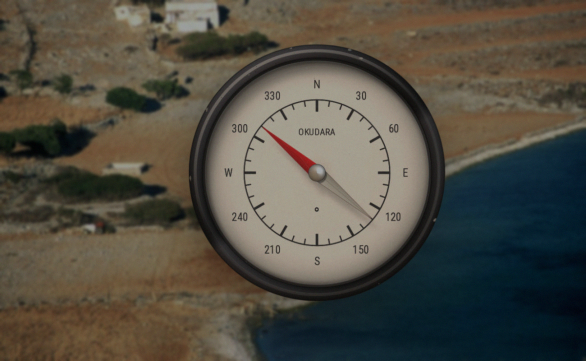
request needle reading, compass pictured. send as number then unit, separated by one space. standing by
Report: 310 °
